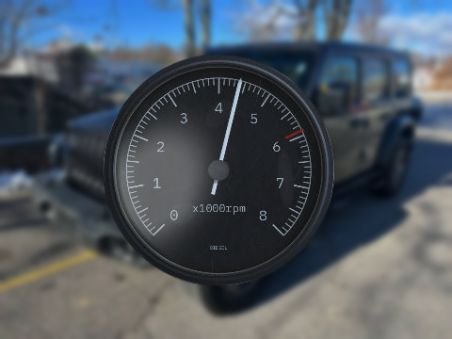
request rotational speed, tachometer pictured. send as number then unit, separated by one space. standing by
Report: 4400 rpm
